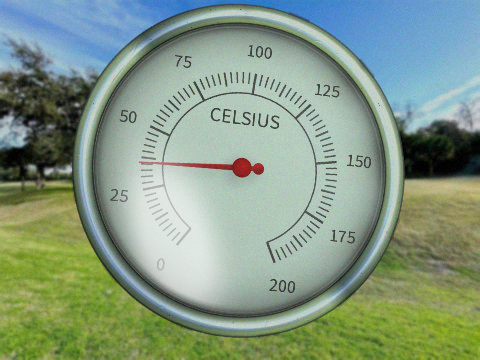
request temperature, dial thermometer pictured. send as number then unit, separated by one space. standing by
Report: 35 °C
